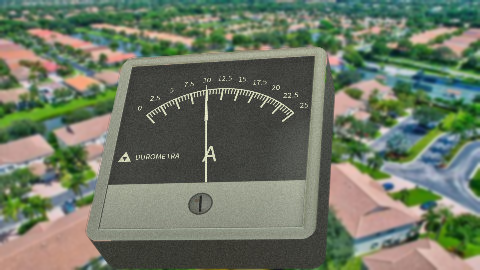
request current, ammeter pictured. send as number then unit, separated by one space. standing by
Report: 10 A
